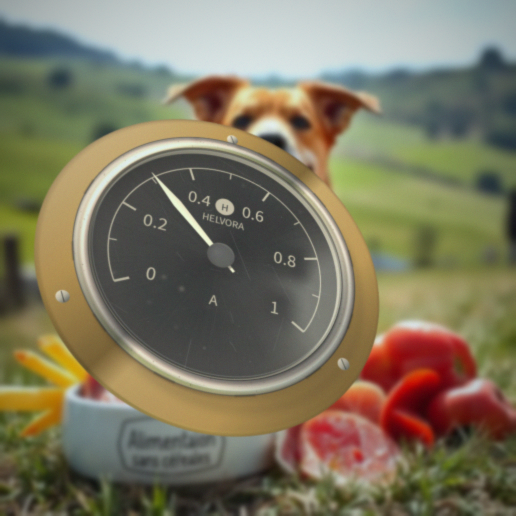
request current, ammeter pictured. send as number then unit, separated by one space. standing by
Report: 0.3 A
